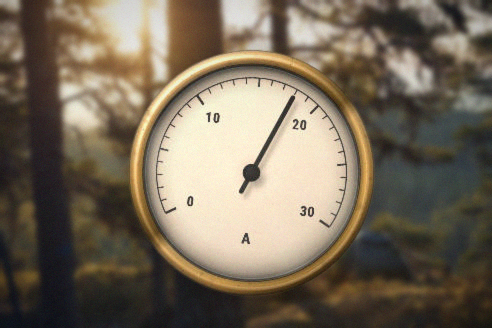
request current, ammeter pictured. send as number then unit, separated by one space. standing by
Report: 18 A
